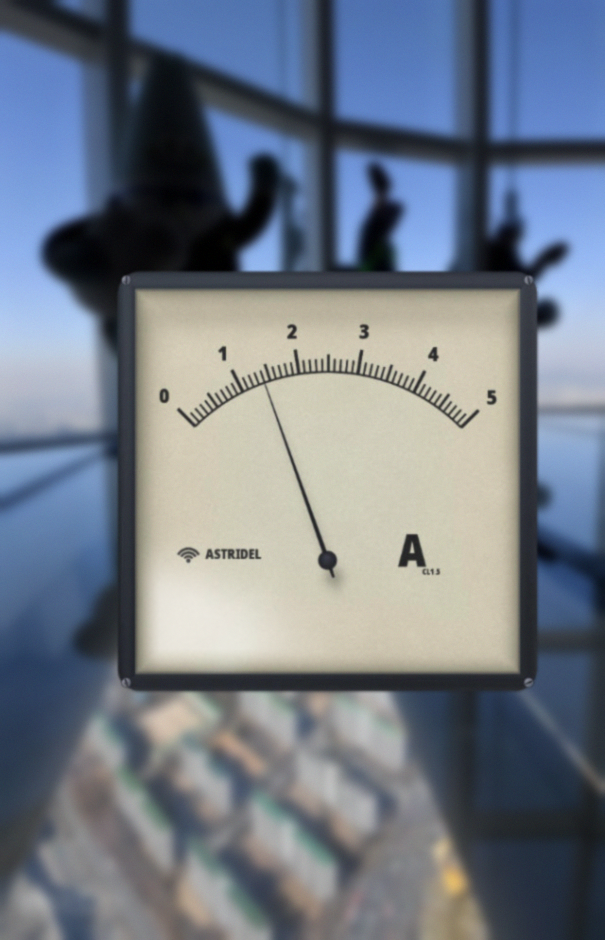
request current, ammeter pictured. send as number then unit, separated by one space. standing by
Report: 1.4 A
